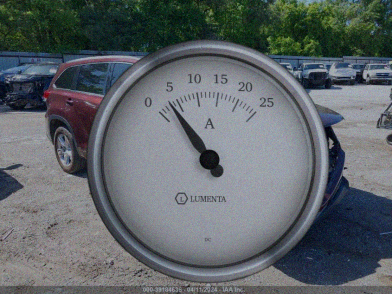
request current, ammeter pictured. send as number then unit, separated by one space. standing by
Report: 3 A
